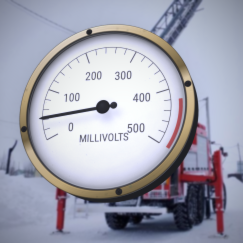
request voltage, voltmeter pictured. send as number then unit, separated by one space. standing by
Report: 40 mV
